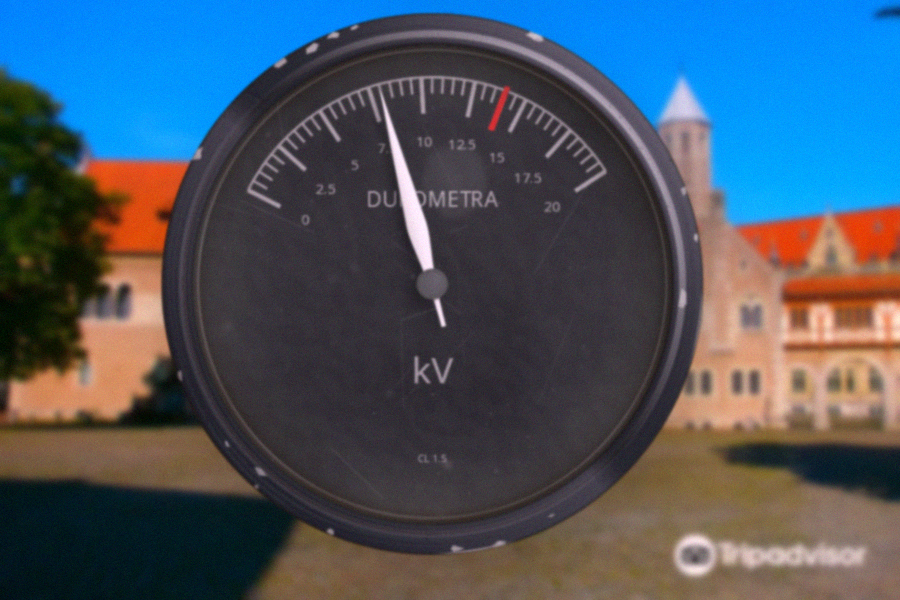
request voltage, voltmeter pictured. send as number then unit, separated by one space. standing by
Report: 8 kV
